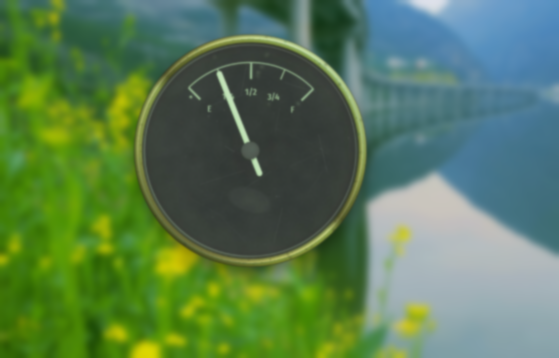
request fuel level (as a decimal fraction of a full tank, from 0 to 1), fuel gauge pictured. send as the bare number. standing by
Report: 0.25
